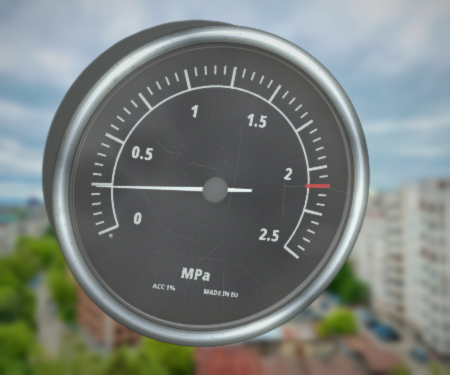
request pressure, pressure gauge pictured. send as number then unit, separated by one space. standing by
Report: 0.25 MPa
